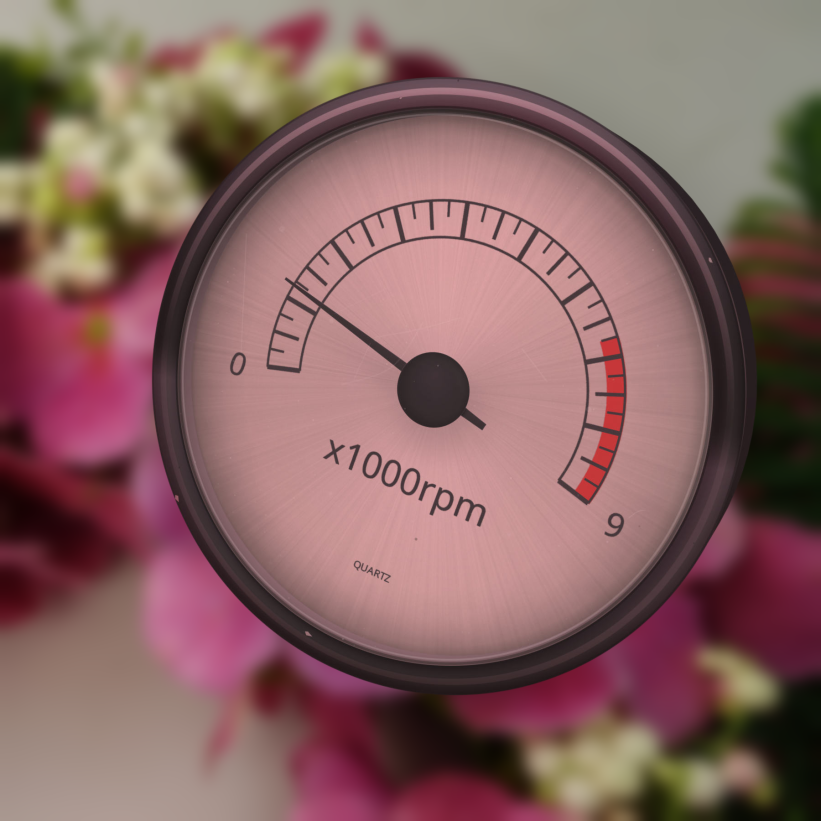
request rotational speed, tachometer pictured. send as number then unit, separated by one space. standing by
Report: 1250 rpm
